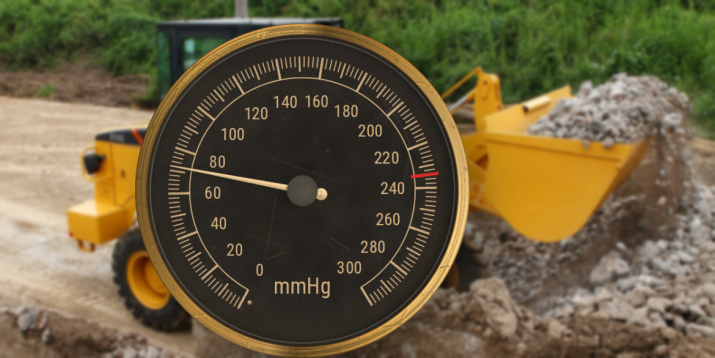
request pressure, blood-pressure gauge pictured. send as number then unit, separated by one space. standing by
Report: 72 mmHg
